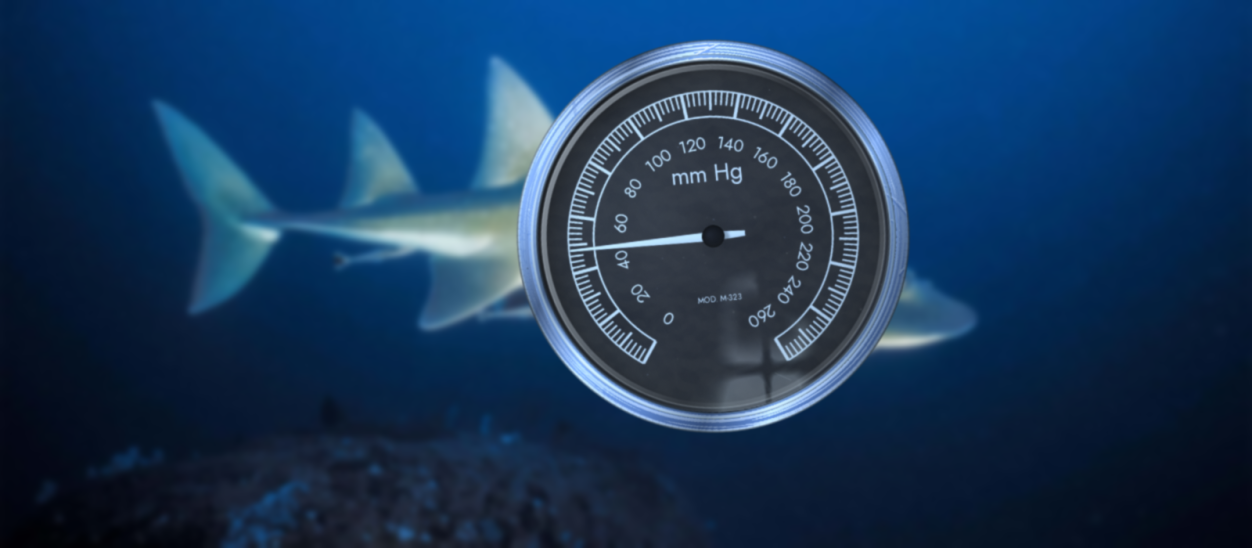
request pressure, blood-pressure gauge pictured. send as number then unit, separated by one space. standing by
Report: 48 mmHg
